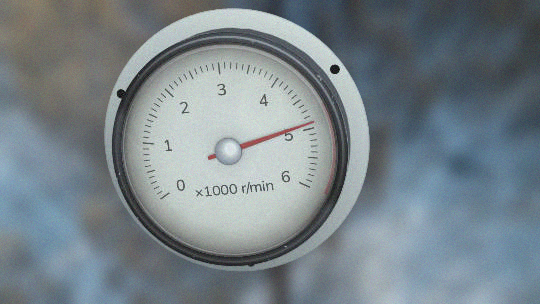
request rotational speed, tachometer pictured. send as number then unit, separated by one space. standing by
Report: 4900 rpm
